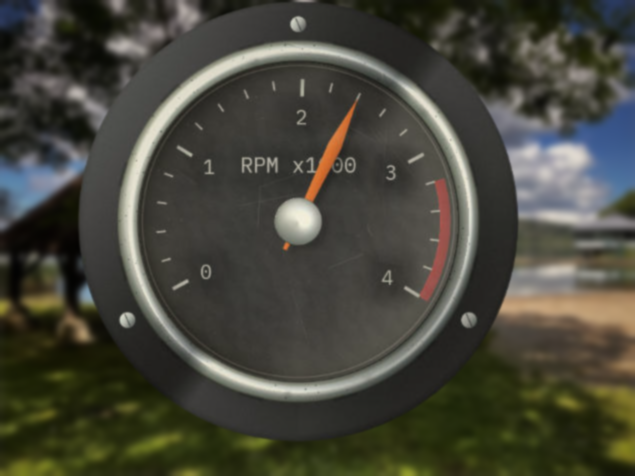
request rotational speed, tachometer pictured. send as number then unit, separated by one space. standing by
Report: 2400 rpm
